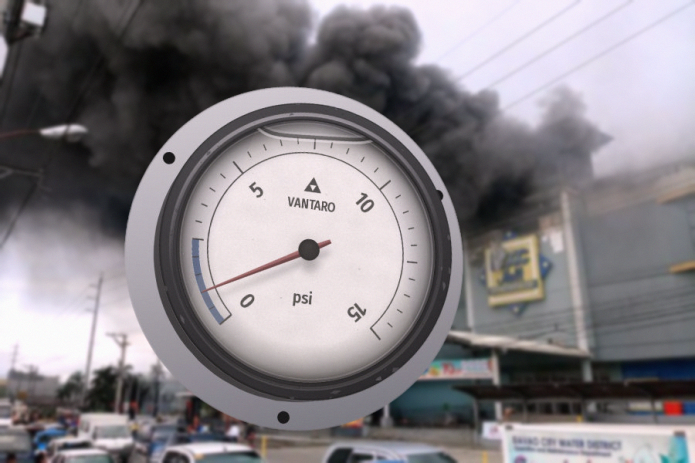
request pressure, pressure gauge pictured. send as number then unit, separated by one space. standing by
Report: 1 psi
